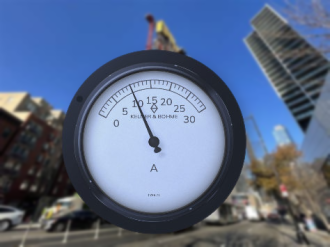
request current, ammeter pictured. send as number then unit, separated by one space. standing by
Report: 10 A
